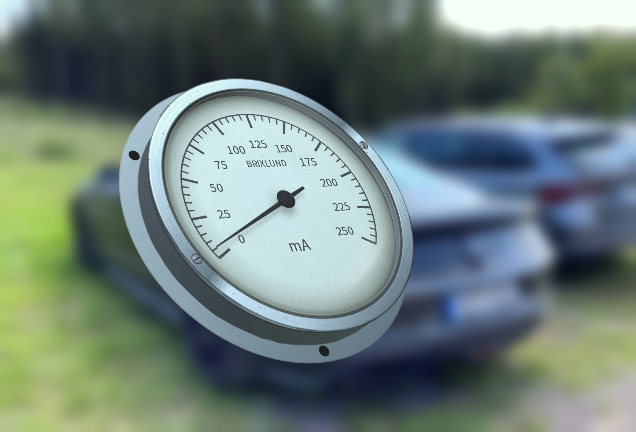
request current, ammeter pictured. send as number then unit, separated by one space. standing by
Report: 5 mA
